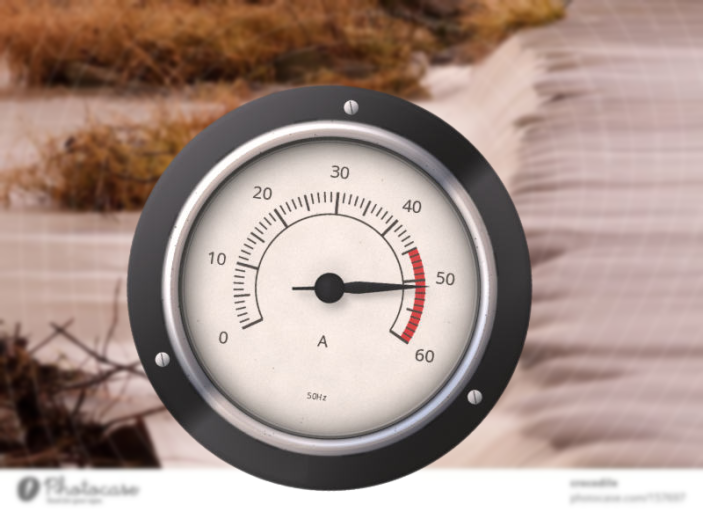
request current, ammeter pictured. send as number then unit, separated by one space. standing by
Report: 51 A
